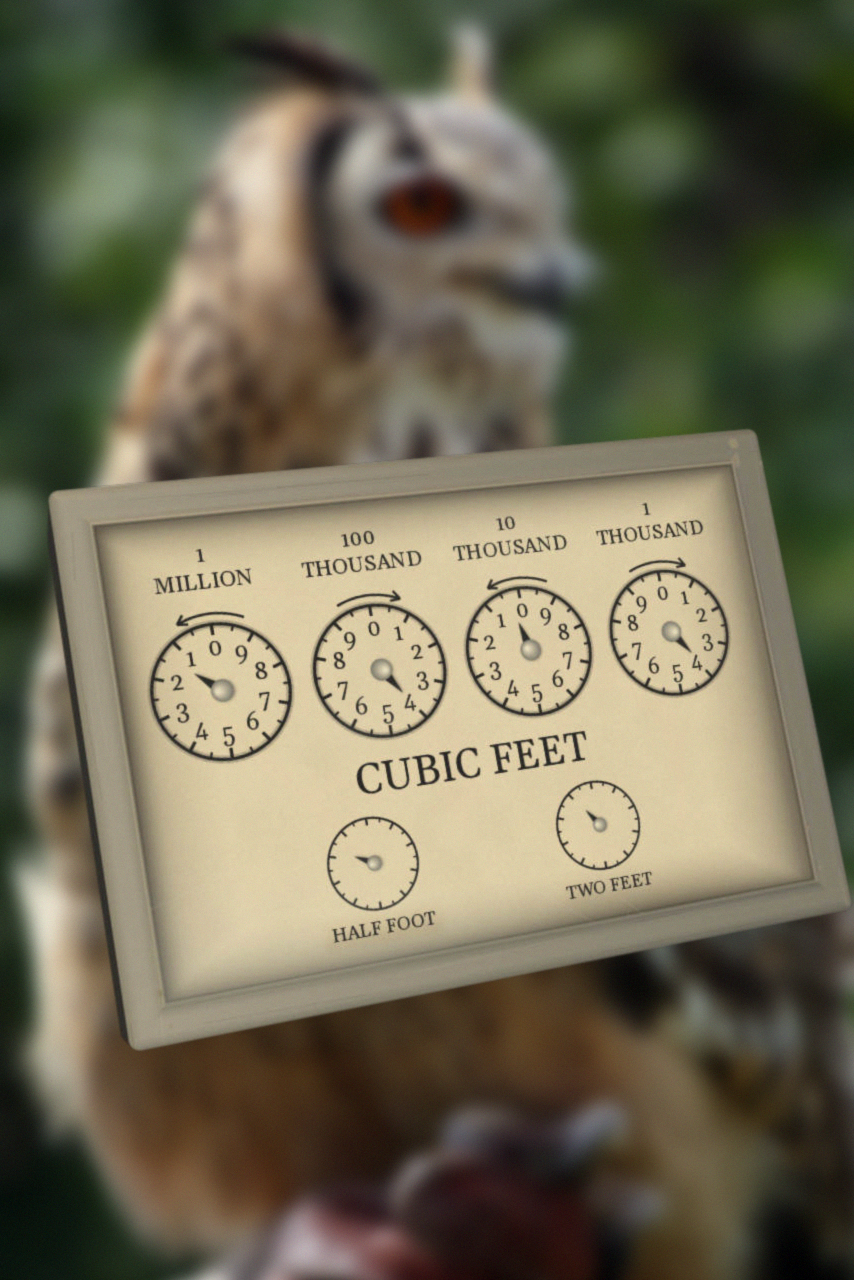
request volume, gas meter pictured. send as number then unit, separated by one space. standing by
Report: 140400 ft³
